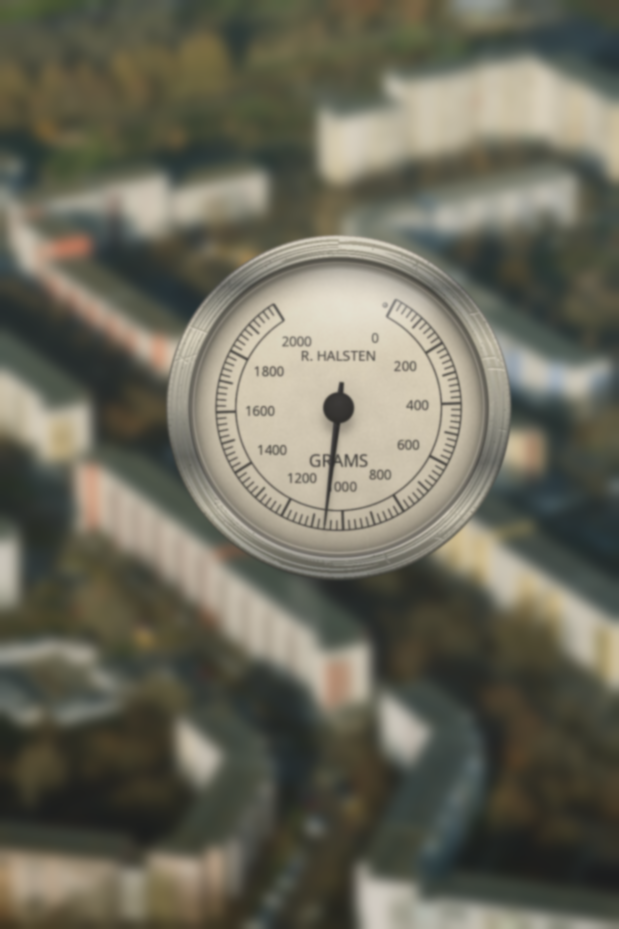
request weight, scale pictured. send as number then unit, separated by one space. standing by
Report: 1060 g
